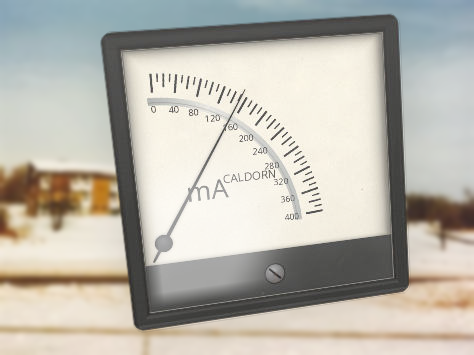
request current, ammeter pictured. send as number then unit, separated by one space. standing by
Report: 150 mA
